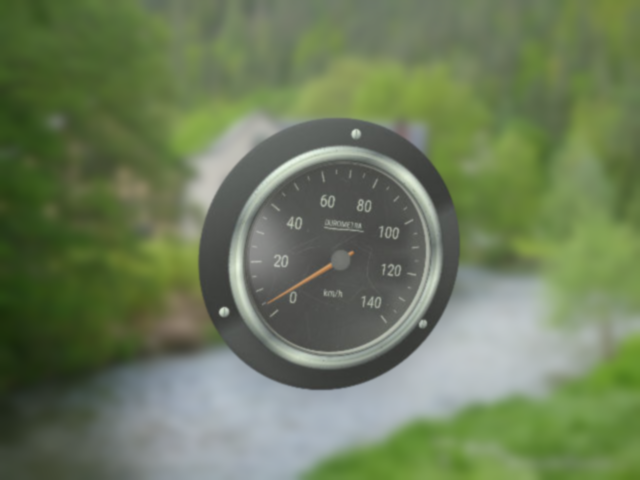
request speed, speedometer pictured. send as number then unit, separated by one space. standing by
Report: 5 km/h
